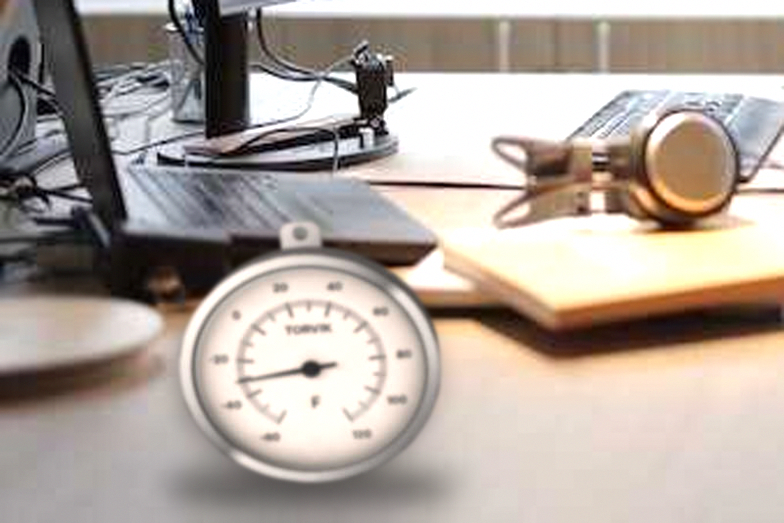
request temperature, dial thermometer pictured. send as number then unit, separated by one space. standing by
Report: -30 °F
